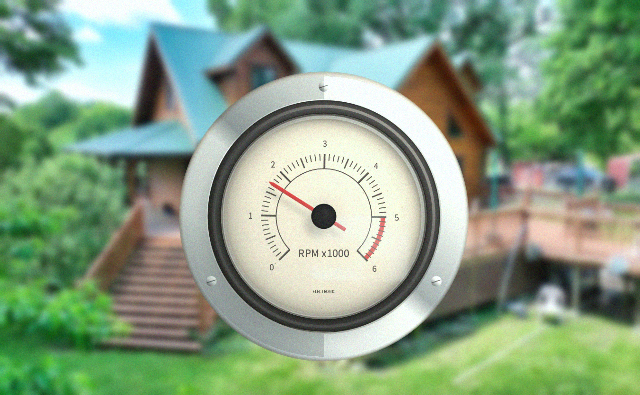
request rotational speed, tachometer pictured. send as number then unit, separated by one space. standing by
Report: 1700 rpm
